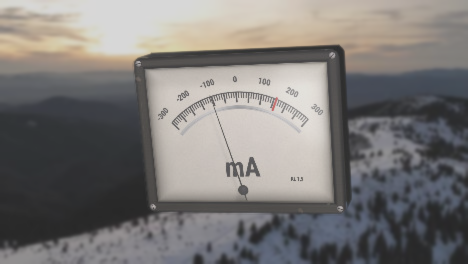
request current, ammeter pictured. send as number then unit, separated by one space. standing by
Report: -100 mA
